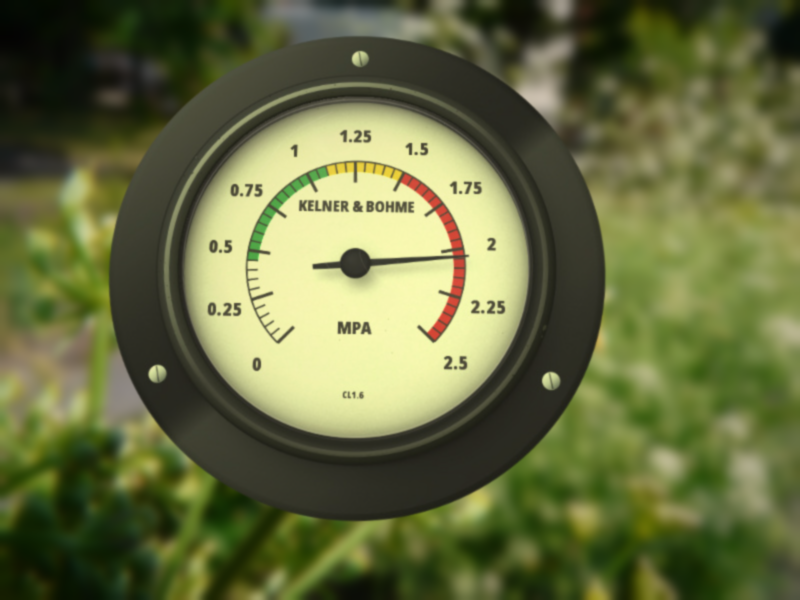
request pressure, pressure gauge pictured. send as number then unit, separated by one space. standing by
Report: 2.05 MPa
